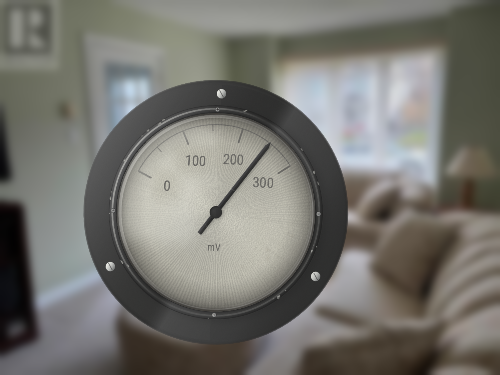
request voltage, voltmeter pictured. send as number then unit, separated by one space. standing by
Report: 250 mV
